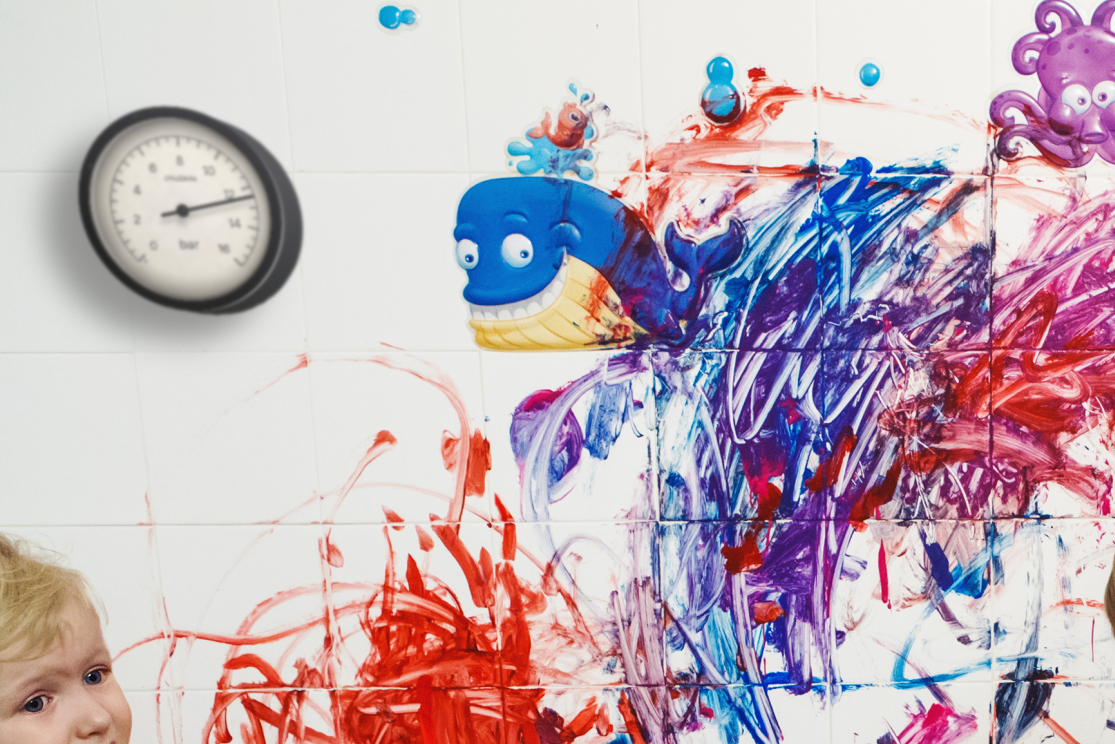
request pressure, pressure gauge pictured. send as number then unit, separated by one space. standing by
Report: 12.5 bar
